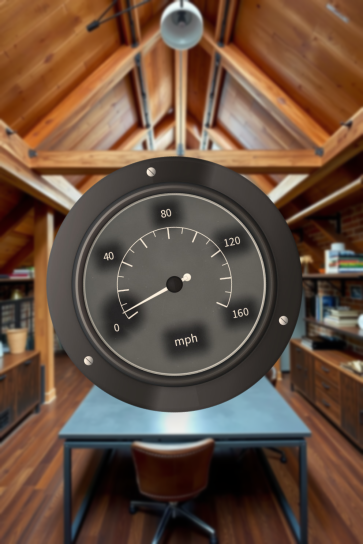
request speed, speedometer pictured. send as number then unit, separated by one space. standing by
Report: 5 mph
